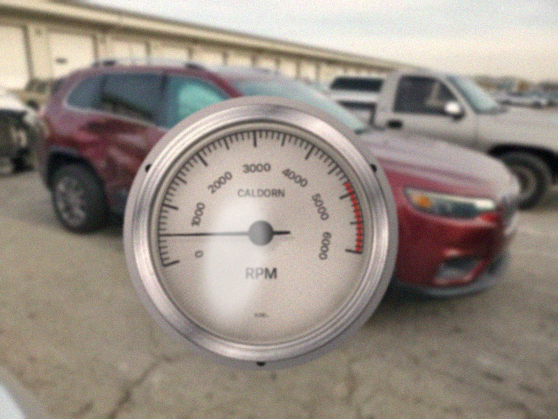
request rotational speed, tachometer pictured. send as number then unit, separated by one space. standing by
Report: 500 rpm
